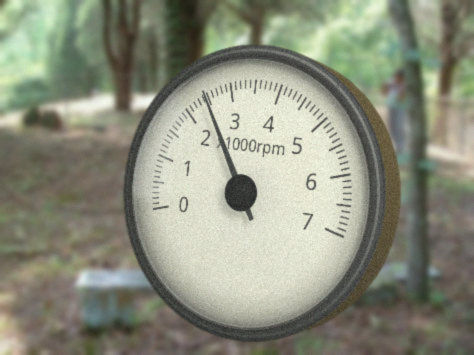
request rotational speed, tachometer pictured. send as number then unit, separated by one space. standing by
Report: 2500 rpm
